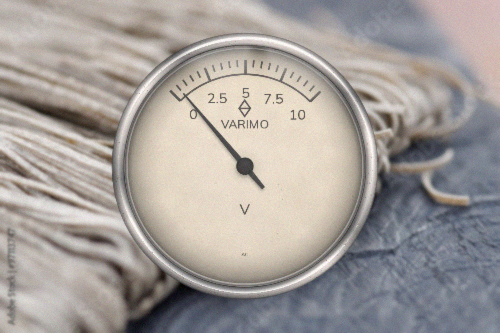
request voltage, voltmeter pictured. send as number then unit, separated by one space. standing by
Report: 0.5 V
